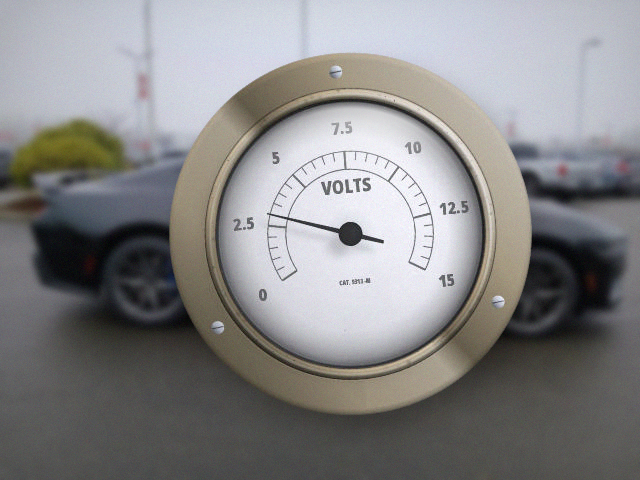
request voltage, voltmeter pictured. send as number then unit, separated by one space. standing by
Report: 3 V
